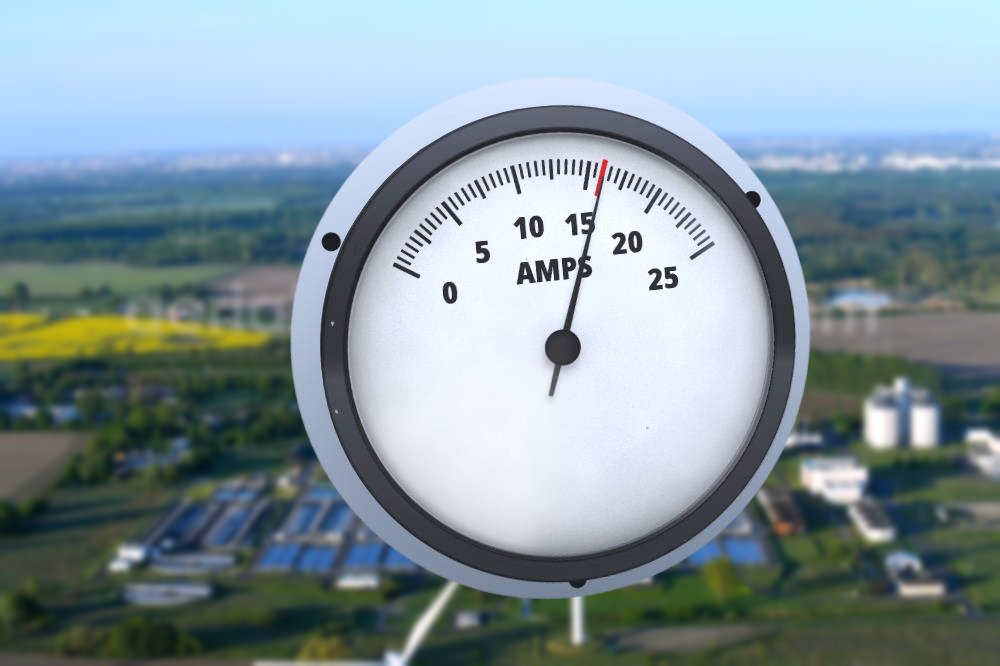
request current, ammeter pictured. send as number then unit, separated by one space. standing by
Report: 16 A
